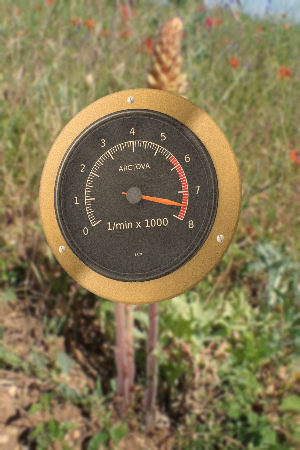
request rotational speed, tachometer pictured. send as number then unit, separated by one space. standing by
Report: 7500 rpm
